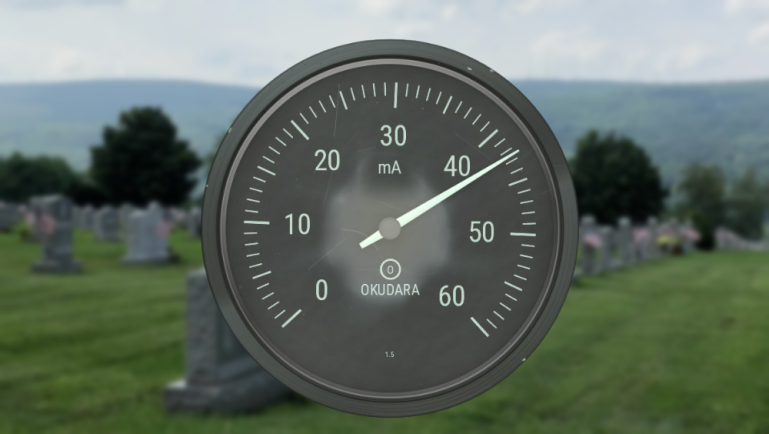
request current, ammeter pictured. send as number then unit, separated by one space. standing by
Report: 42.5 mA
